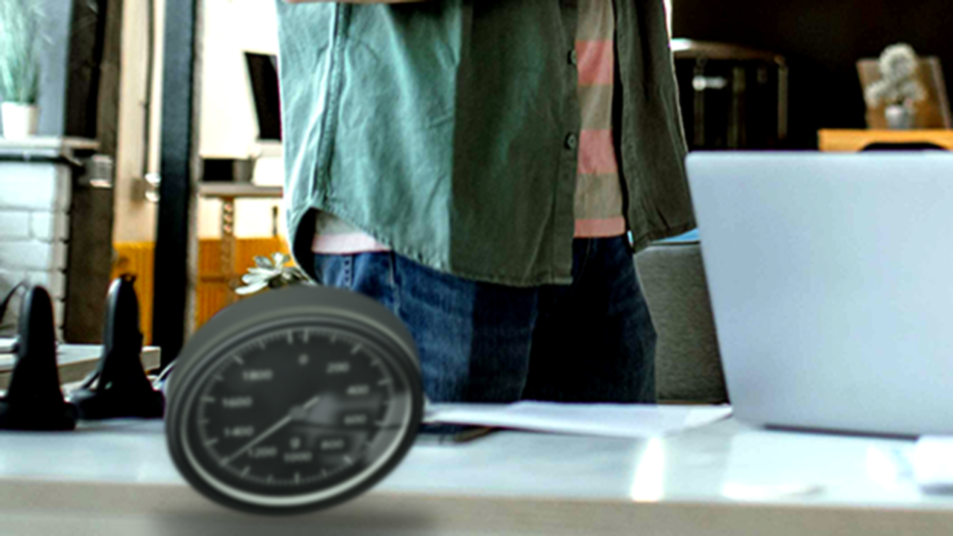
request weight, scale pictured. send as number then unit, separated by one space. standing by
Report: 1300 g
